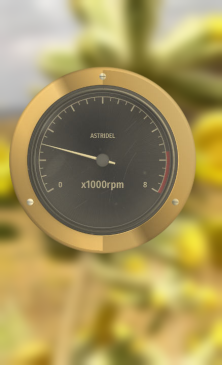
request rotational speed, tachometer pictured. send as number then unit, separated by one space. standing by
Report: 1500 rpm
